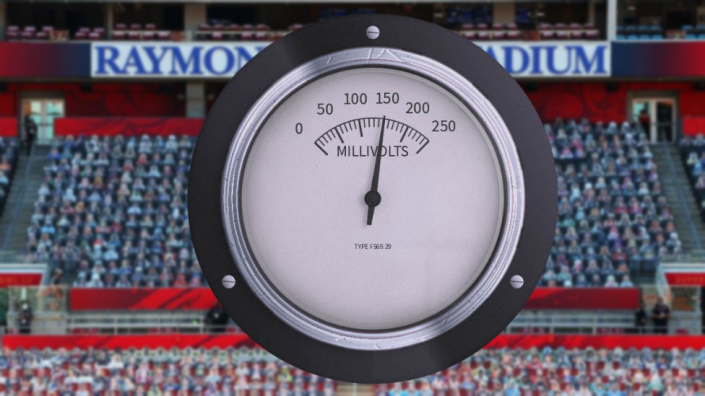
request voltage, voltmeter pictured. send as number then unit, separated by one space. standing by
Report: 150 mV
